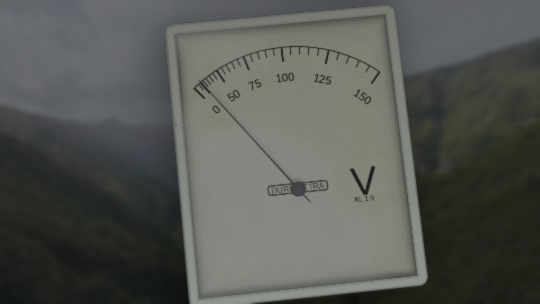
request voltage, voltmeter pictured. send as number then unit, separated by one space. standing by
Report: 25 V
